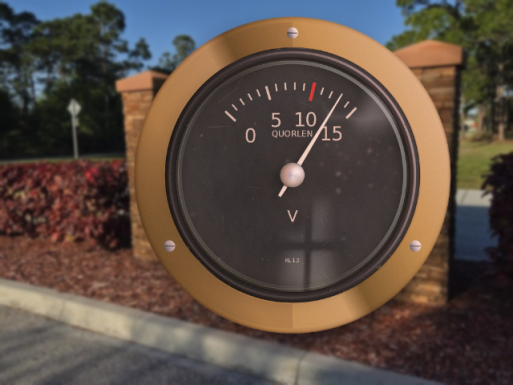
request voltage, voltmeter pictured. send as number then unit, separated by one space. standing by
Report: 13 V
